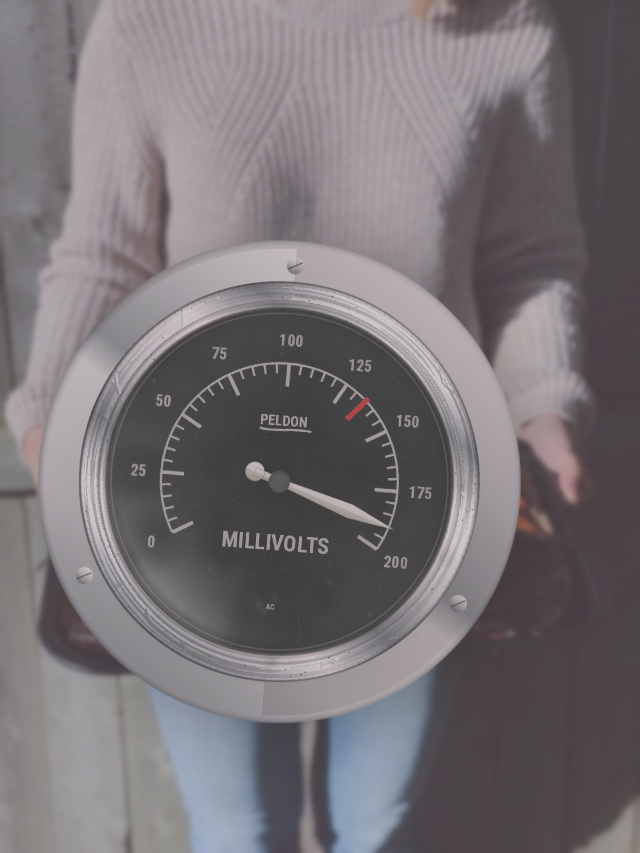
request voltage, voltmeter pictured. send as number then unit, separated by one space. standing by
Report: 190 mV
